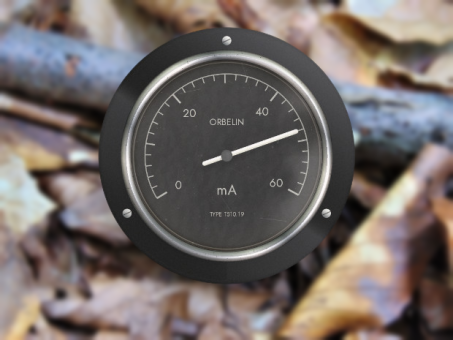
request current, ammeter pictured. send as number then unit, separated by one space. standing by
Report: 48 mA
